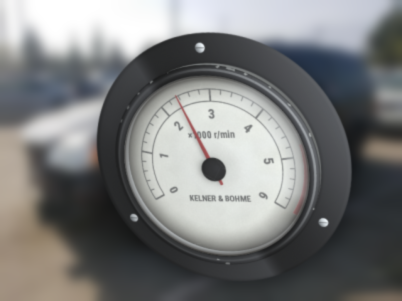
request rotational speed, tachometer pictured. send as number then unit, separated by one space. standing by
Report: 2400 rpm
